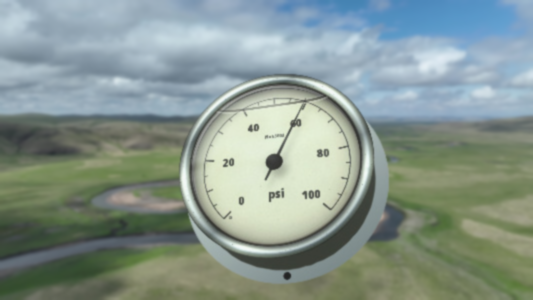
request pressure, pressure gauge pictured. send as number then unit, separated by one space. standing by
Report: 60 psi
